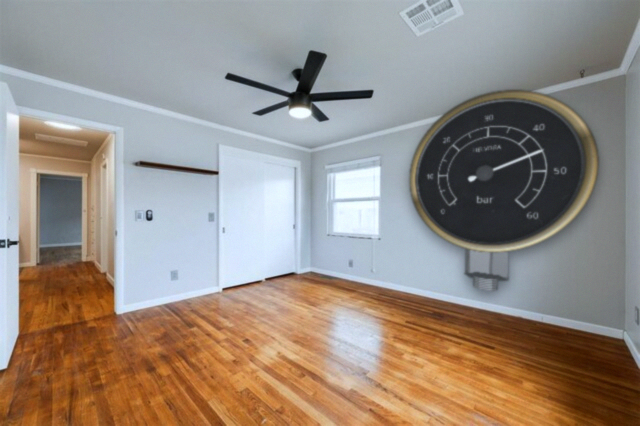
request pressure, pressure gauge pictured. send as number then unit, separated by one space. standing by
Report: 45 bar
